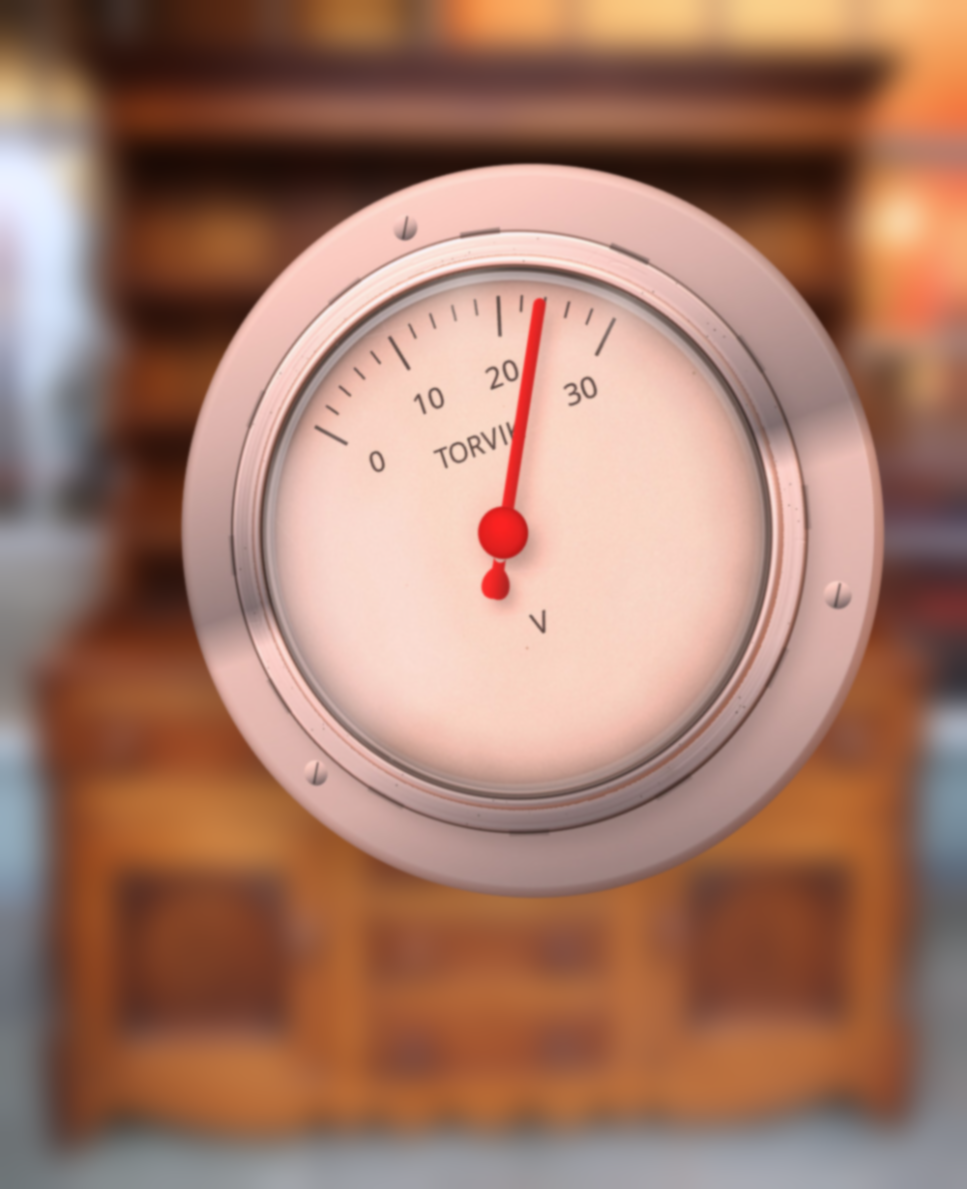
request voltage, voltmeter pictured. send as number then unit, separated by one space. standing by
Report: 24 V
